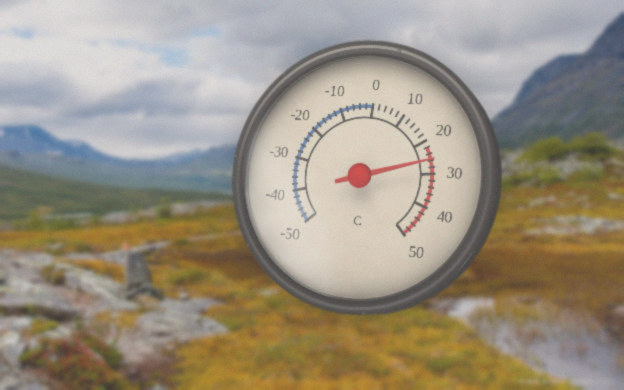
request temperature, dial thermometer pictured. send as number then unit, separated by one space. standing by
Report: 26 °C
